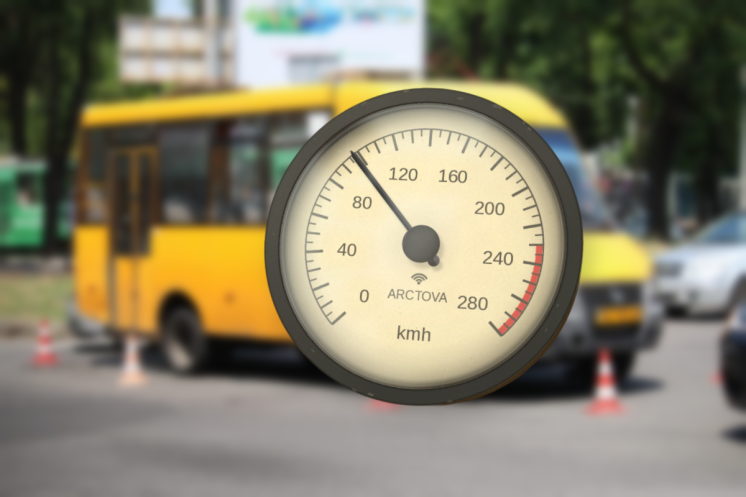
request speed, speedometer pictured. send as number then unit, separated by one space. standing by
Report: 97.5 km/h
